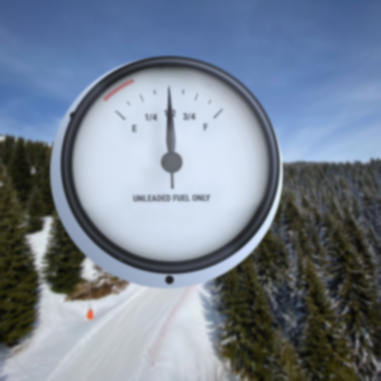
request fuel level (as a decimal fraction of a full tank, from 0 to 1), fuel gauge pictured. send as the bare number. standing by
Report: 0.5
